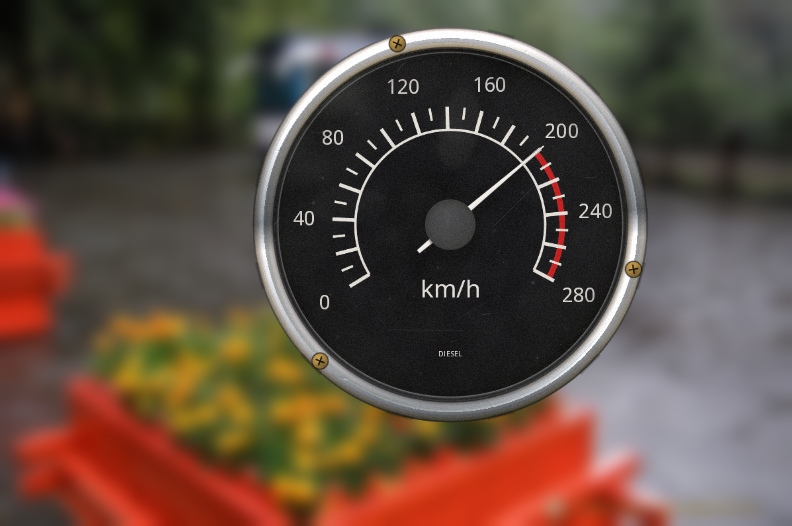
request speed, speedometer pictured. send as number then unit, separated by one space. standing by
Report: 200 km/h
